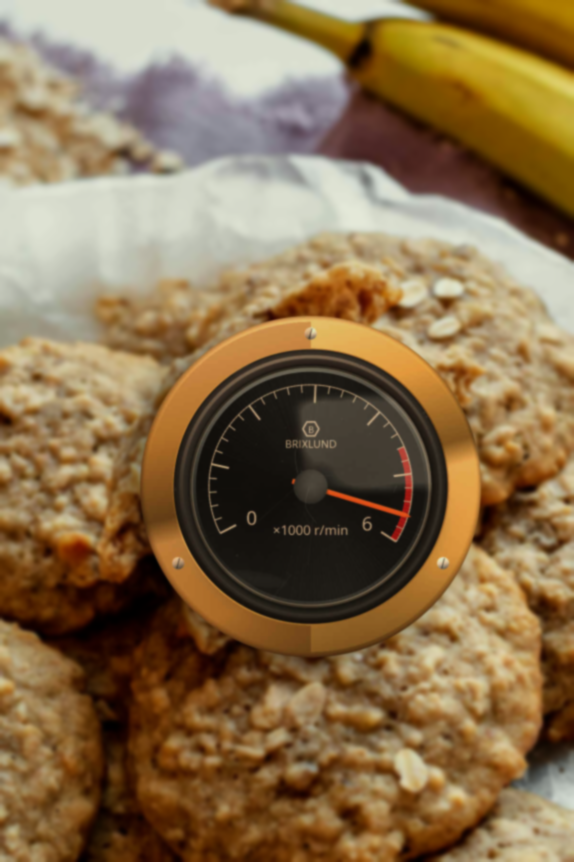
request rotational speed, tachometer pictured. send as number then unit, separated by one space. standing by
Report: 5600 rpm
